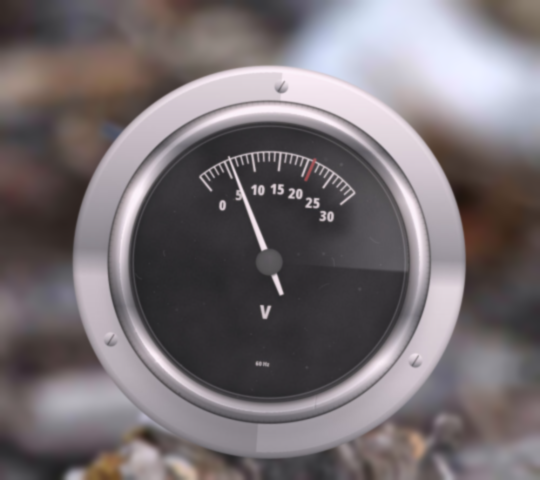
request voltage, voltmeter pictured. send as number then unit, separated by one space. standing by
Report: 6 V
